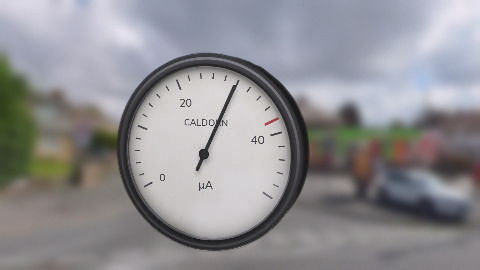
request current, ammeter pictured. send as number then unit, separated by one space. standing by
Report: 30 µA
